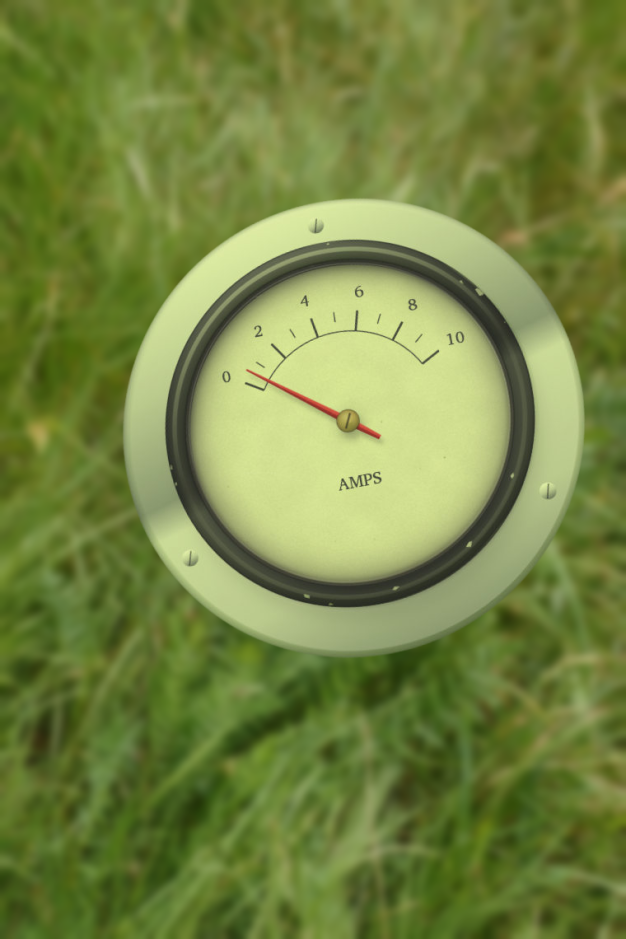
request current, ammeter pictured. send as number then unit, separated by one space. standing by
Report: 0.5 A
